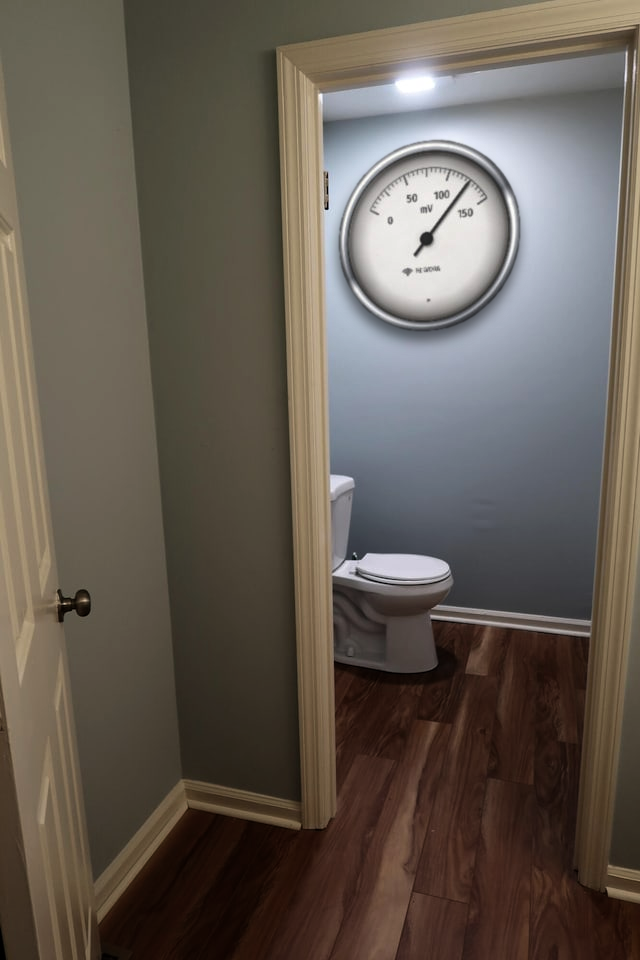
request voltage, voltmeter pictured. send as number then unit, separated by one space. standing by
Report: 125 mV
